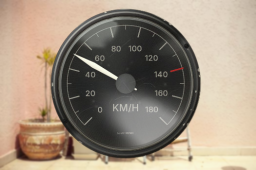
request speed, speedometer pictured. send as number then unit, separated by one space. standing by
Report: 50 km/h
